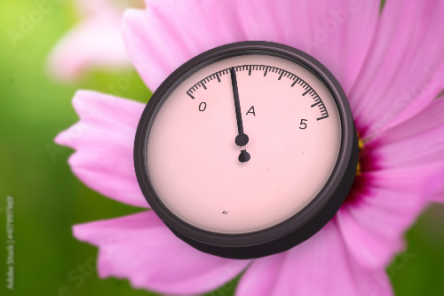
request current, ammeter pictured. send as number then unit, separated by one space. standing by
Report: 1.5 A
